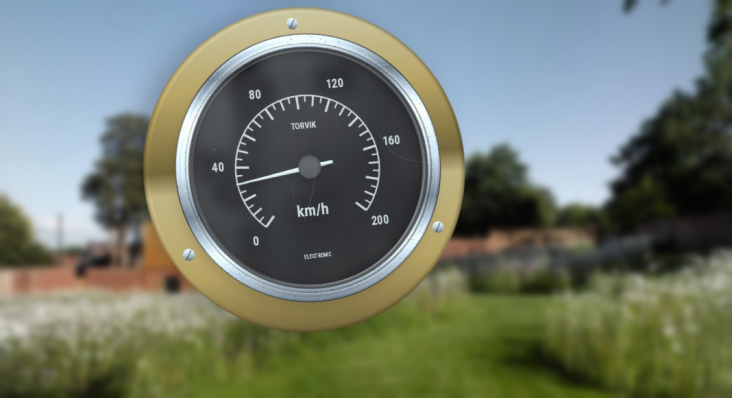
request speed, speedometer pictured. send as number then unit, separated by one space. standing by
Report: 30 km/h
